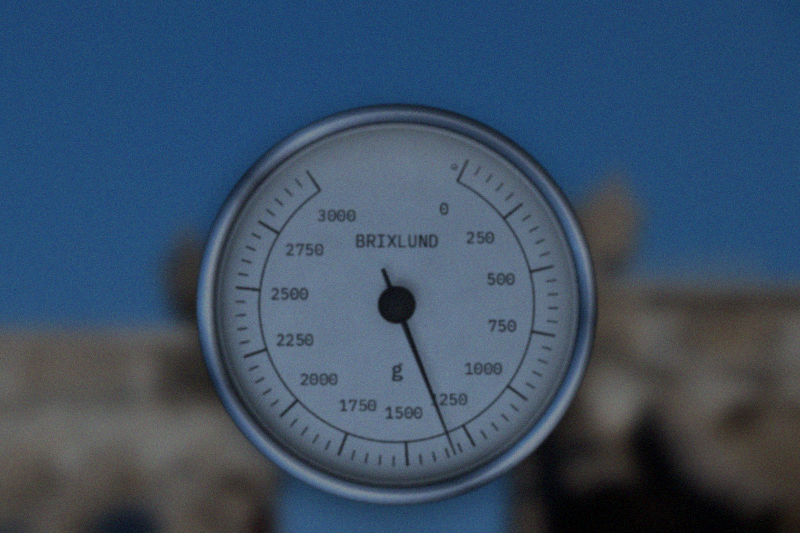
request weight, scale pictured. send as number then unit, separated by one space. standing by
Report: 1325 g
